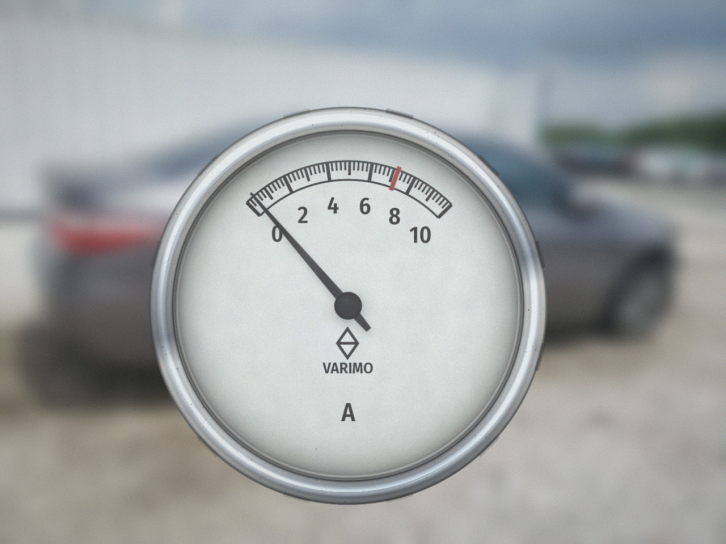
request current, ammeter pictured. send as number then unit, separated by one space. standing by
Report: 0.4 A
